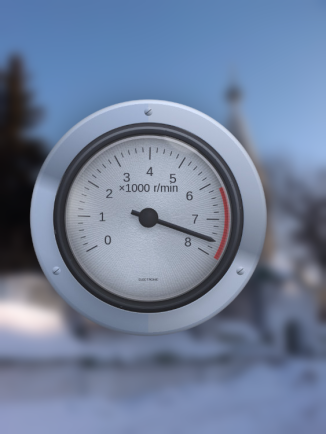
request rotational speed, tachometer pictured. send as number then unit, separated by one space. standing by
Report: 7600 rpm
